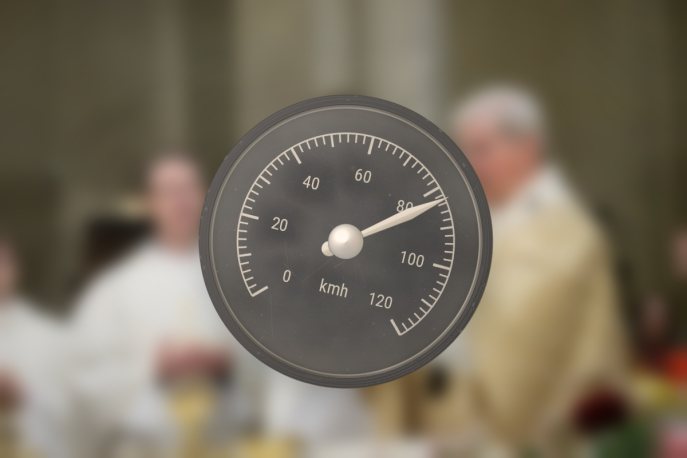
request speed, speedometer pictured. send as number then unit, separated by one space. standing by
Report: 83 km/h
